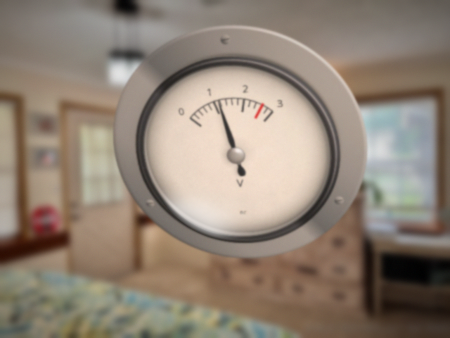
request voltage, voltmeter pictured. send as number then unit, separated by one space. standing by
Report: 1.2 V
